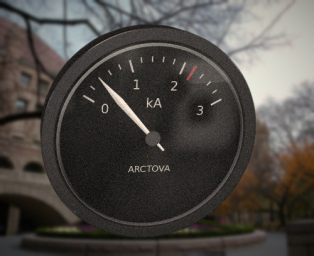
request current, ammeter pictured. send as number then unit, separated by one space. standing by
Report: 0.4 kA
